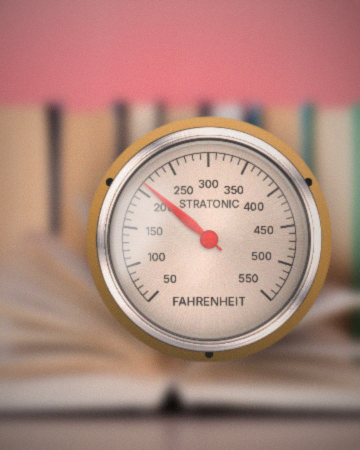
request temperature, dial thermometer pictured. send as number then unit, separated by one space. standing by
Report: 210 °F
